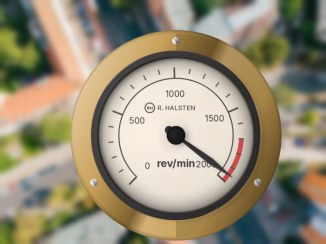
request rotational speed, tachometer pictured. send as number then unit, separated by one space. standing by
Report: 1950 rpm
